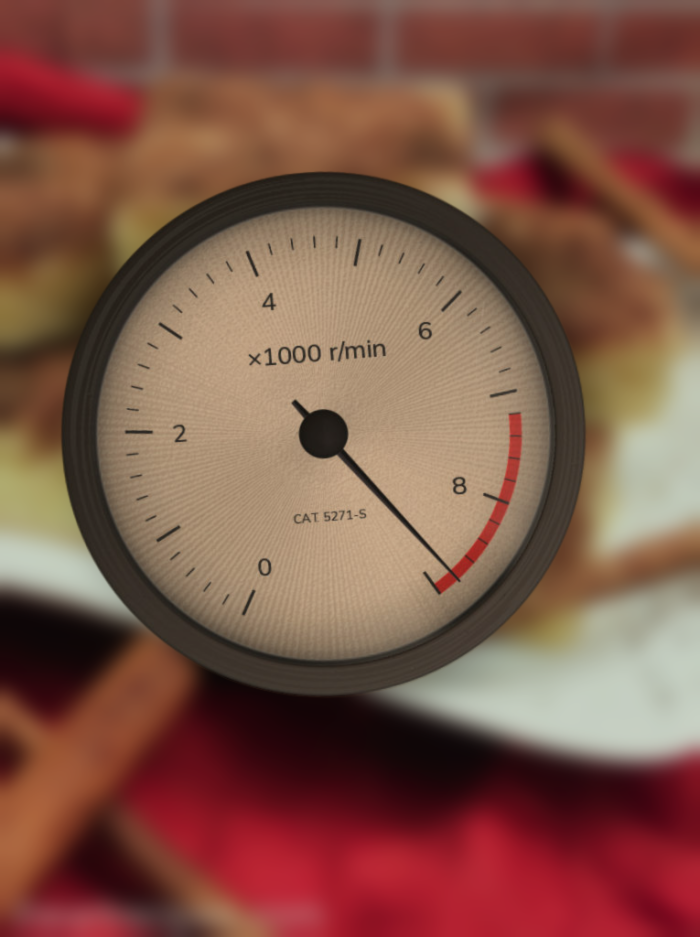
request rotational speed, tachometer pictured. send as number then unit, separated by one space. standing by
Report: 8800 rpm
